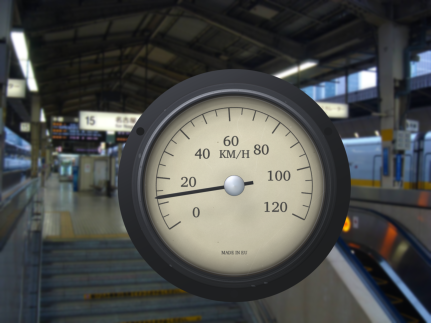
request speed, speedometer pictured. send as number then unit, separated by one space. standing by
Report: 12.5 km/h
